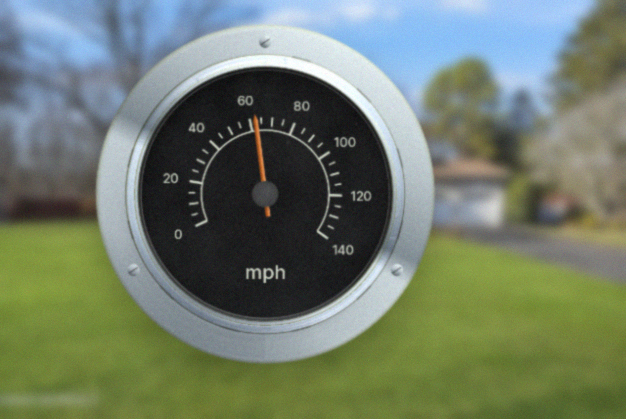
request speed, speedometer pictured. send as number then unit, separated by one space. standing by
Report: 62.5 mph
